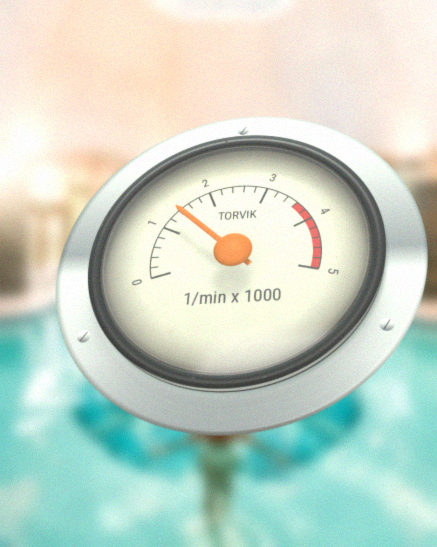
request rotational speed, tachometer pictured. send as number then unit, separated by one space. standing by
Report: 1400 rpm
